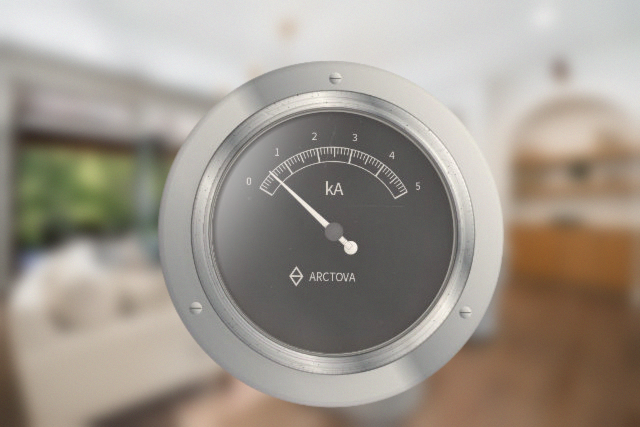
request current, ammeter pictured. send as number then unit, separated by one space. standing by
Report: 0.5 kA
